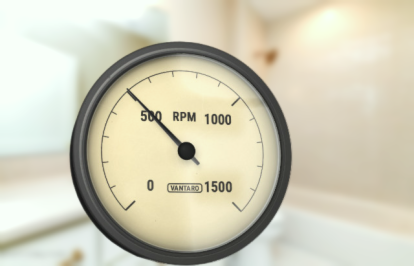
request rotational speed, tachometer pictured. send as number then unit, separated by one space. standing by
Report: 500 rpm
